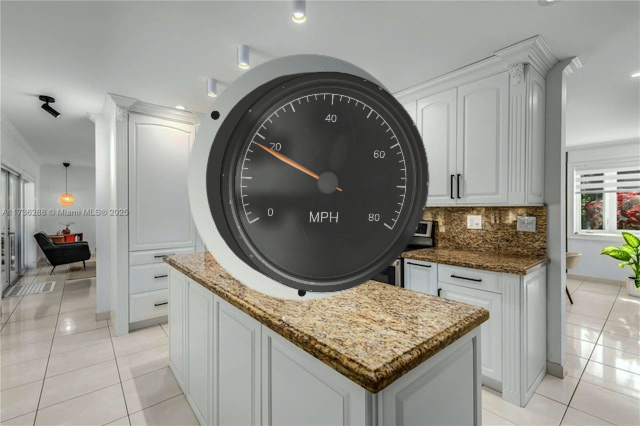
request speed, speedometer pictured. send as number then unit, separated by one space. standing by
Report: 18 mph
